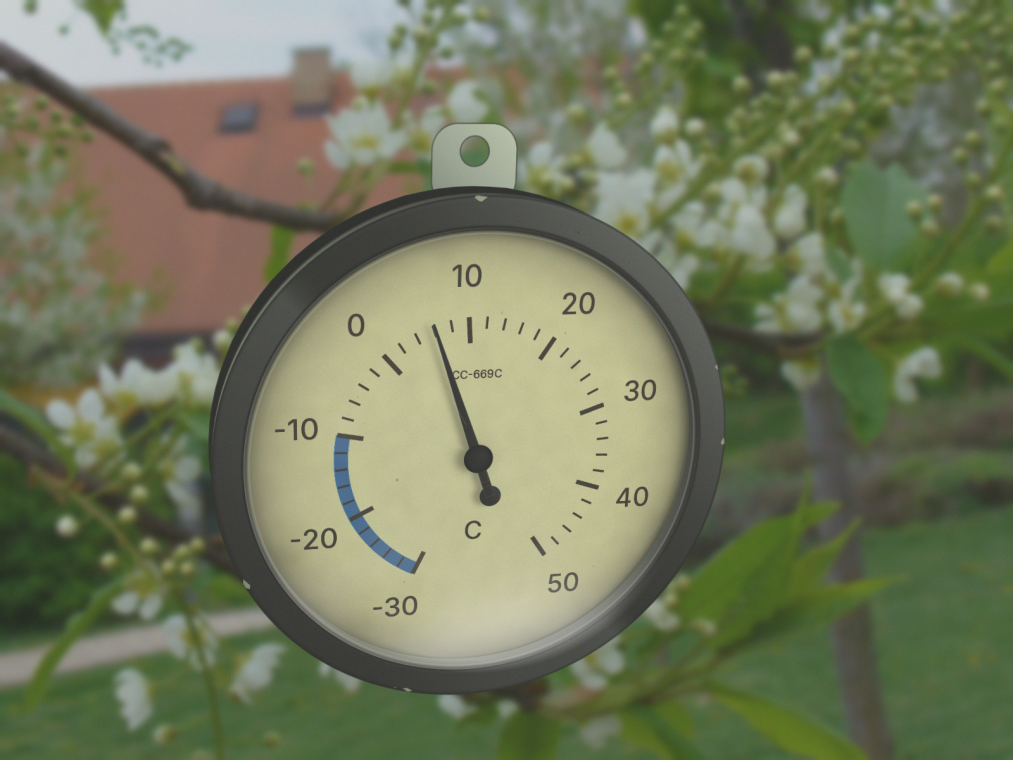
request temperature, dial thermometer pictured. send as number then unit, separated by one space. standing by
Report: 6 °C
